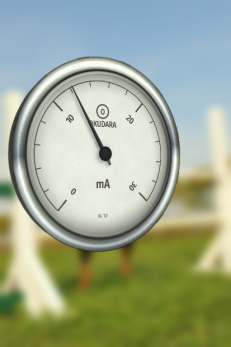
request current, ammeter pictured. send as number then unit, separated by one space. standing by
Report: 12 mA
